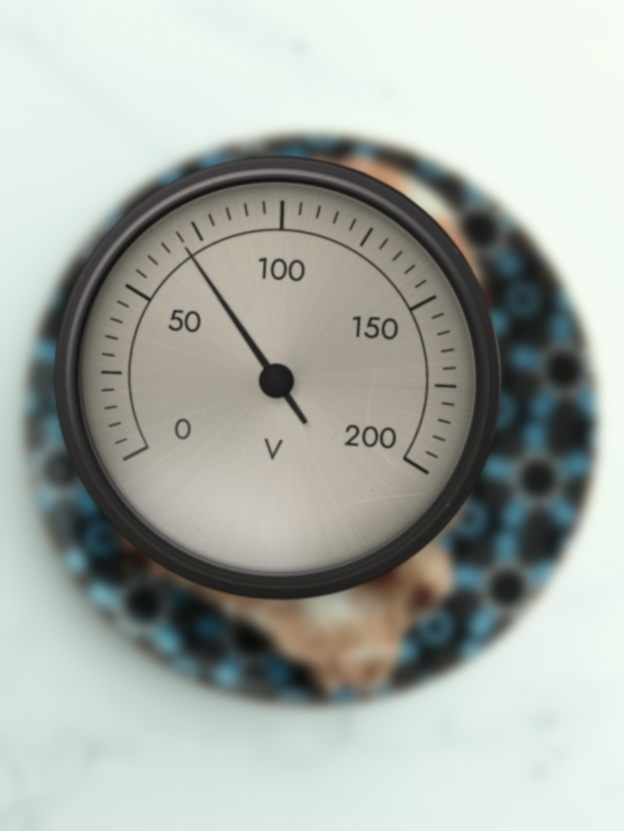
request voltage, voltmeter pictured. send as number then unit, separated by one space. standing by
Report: 70 V
